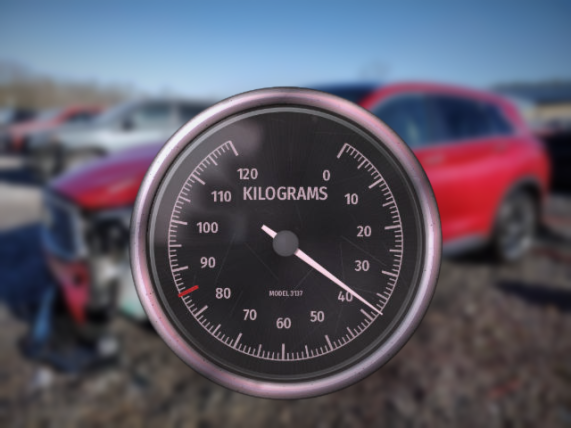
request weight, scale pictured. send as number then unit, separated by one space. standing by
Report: 38 kg
